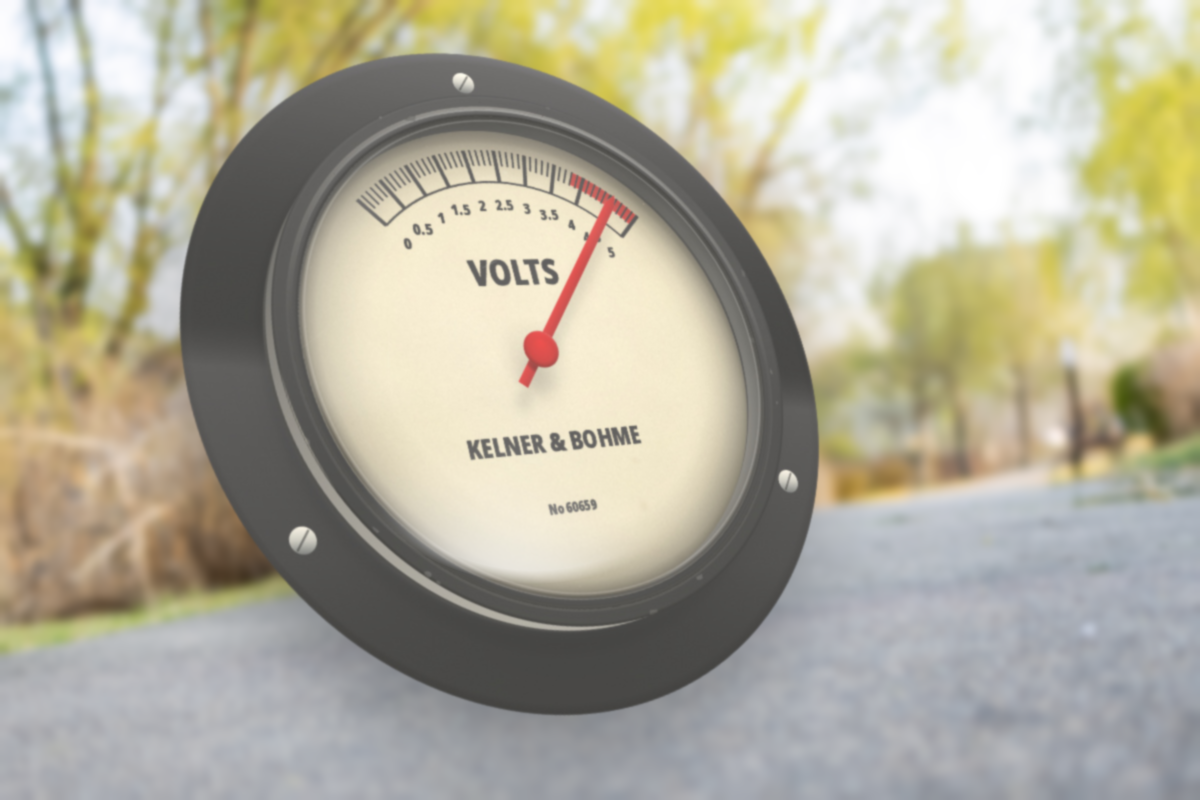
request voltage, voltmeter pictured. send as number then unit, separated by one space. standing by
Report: 4.5 V
